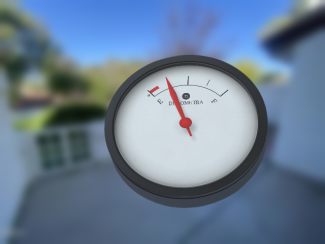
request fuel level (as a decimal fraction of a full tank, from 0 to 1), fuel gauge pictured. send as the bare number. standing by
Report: 0.25
